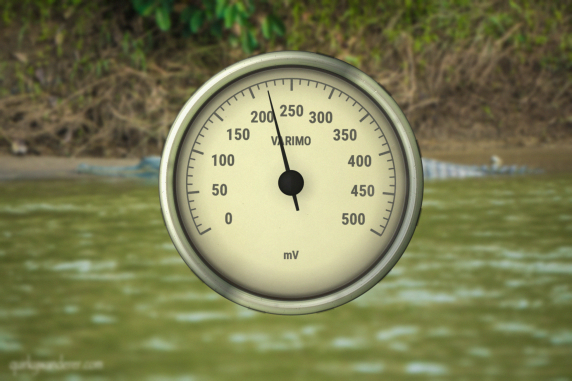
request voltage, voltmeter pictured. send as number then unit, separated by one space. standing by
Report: 220 mV
